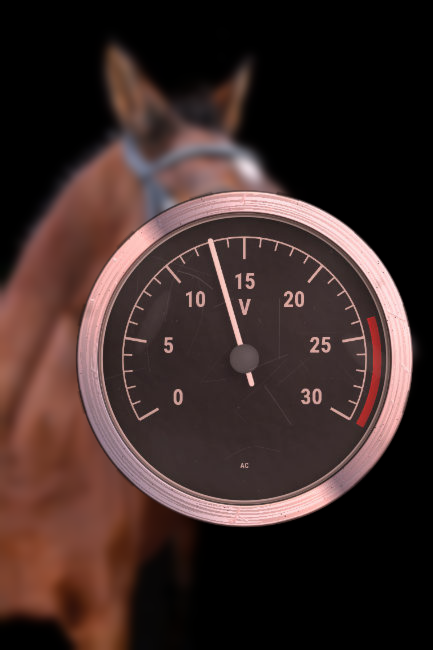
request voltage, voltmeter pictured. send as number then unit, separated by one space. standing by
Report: 13 V
